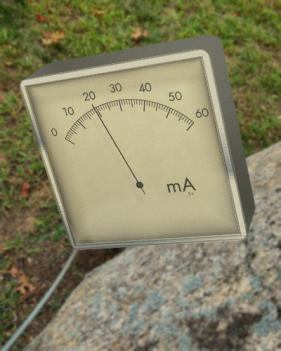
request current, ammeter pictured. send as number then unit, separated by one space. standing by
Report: 20 mA
